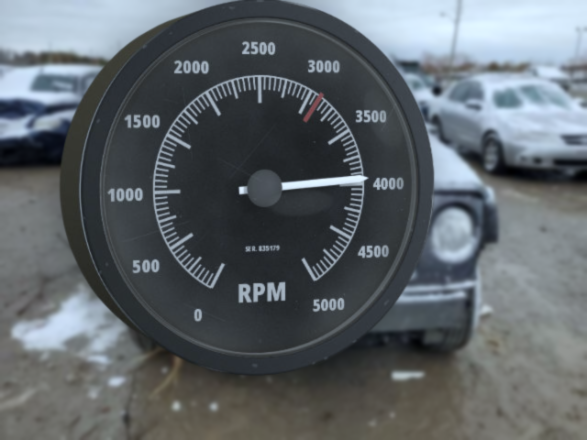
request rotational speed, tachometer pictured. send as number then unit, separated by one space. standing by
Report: 3950 rpm
